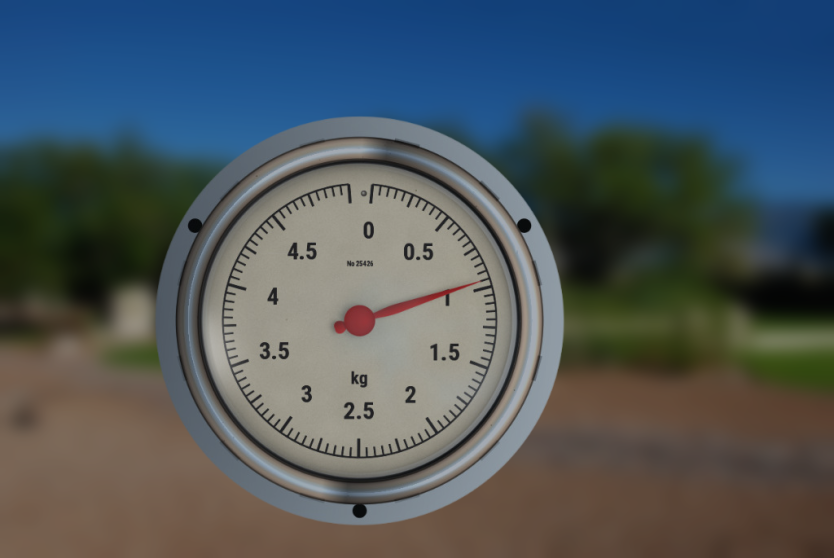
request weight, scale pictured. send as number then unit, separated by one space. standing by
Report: 0.95 kg
